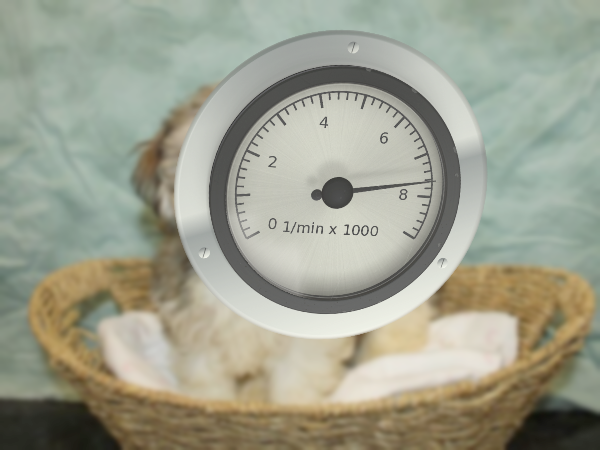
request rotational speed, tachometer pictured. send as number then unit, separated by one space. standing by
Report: 7600 rpm
